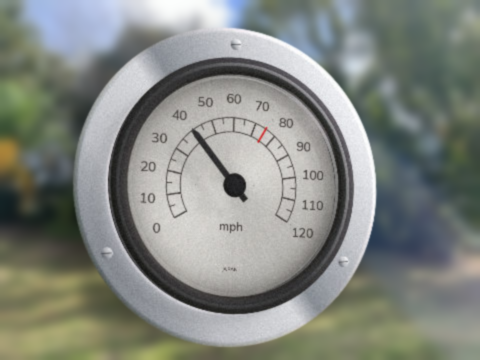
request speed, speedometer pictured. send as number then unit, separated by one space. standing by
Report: 40 mph
